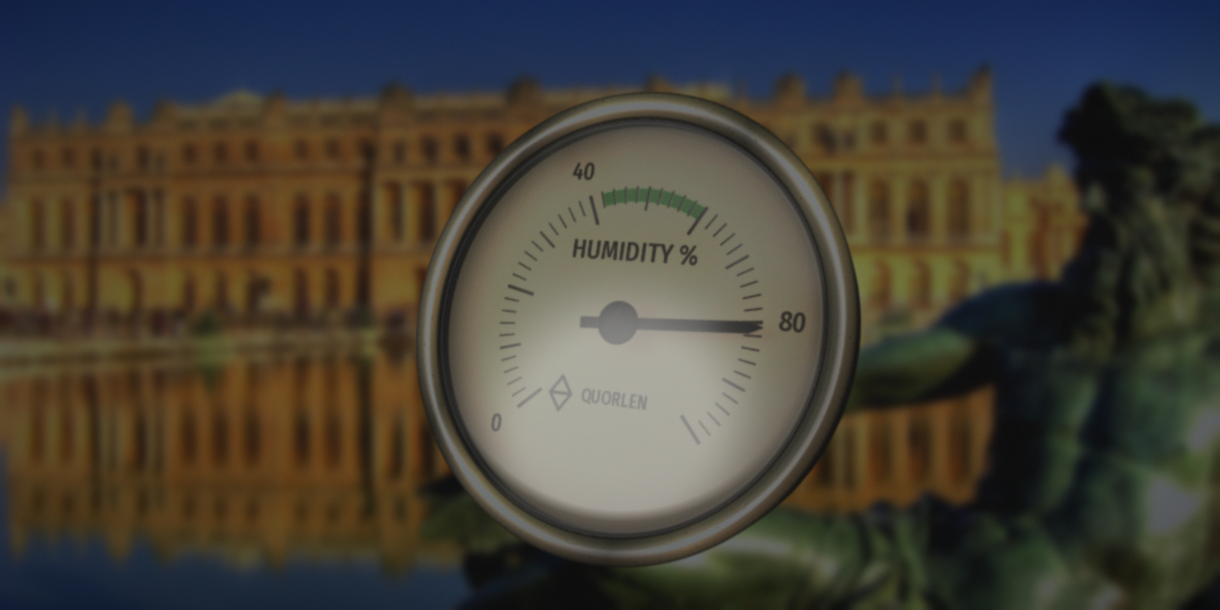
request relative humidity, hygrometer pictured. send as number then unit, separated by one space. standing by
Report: 81 %
